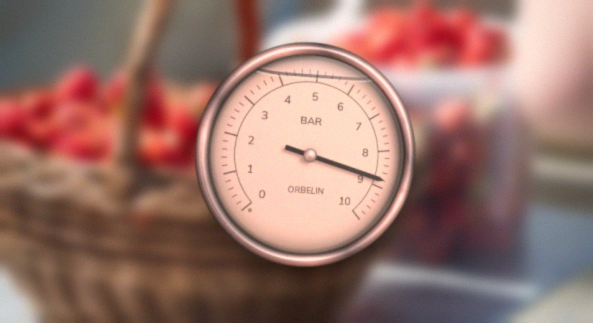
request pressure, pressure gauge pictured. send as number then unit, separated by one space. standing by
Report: 8.8 bar
